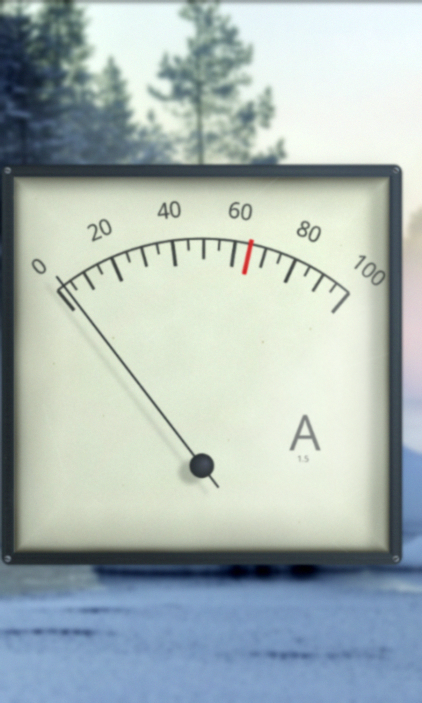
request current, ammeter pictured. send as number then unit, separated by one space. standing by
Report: 2.5 A
